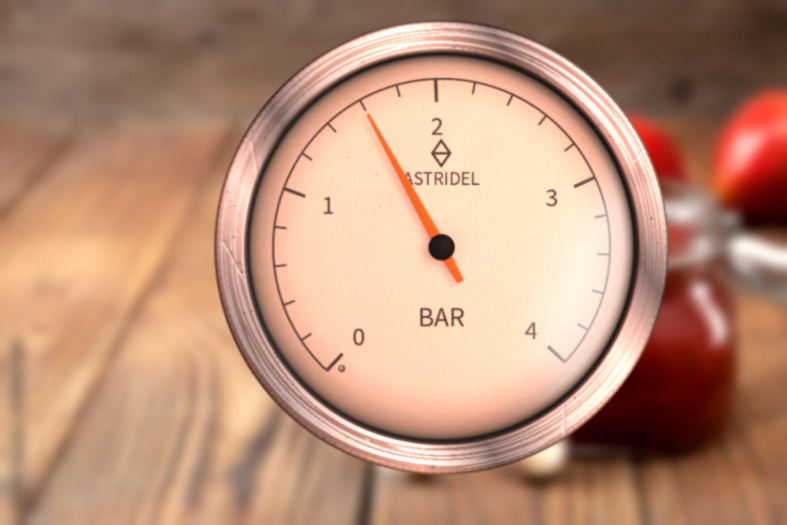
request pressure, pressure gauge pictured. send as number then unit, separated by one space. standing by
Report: 1.6 bar
